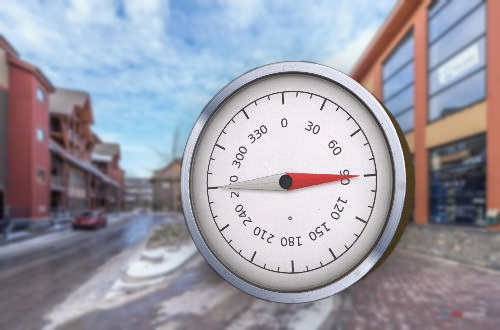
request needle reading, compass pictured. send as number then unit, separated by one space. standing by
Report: 90 °
